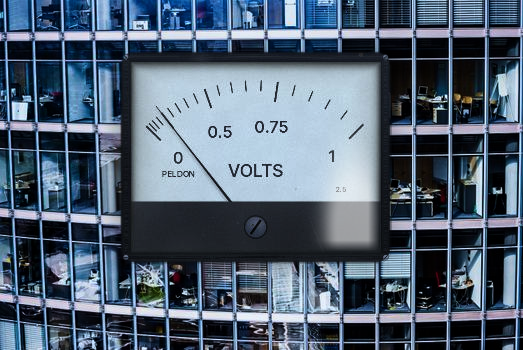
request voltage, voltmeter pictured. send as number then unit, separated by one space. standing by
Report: 0.25 V
